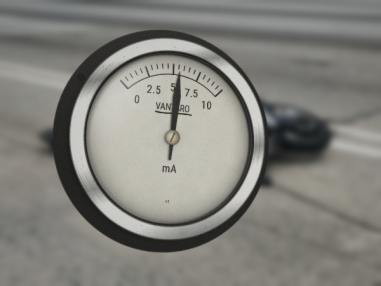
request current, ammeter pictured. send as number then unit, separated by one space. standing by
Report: 5.5 mA
